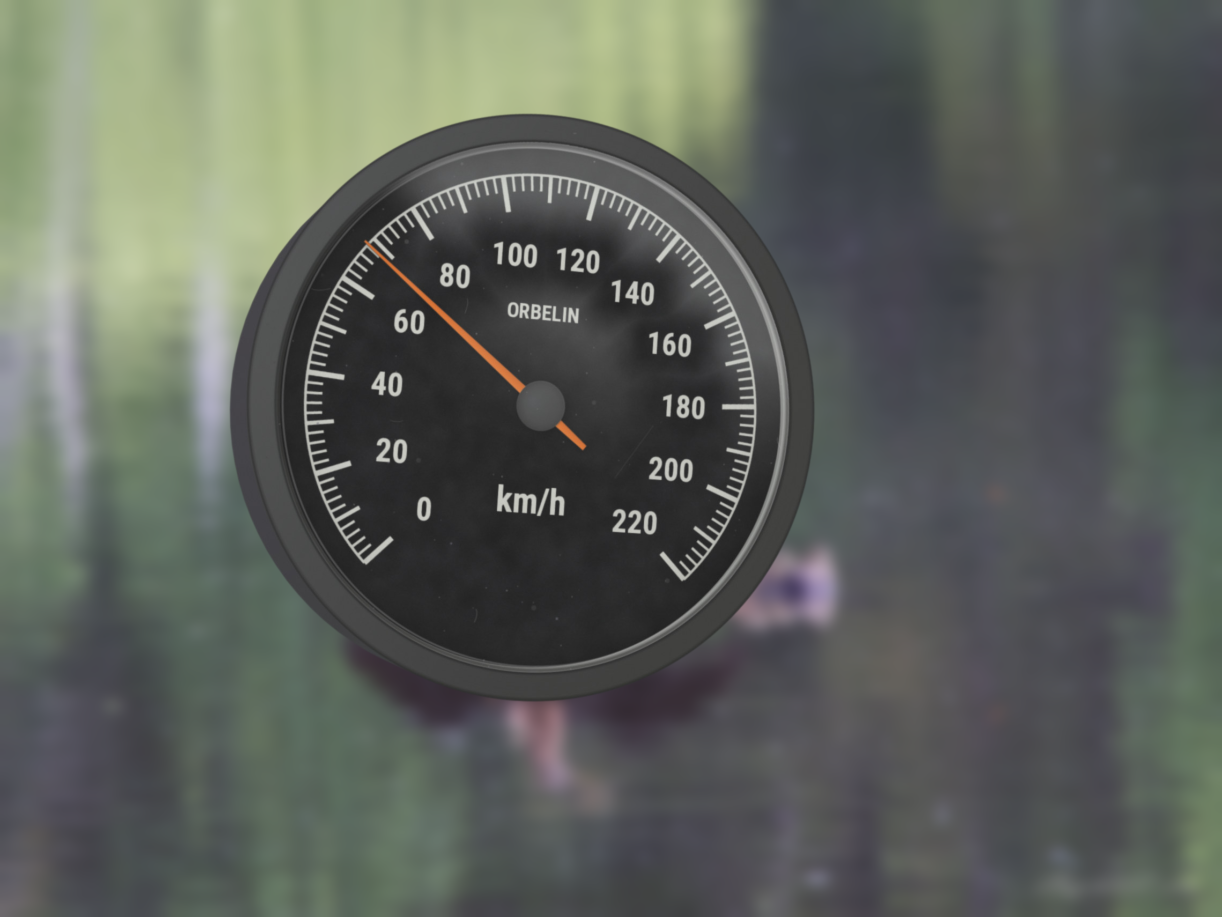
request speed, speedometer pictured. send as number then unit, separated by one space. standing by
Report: 68 km/h
